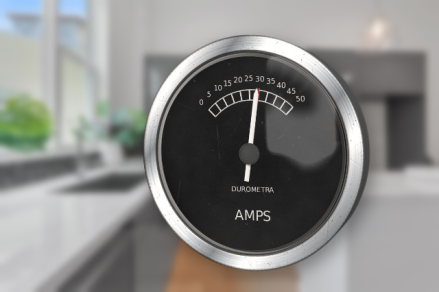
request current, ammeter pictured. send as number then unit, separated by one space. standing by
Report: 30 A
